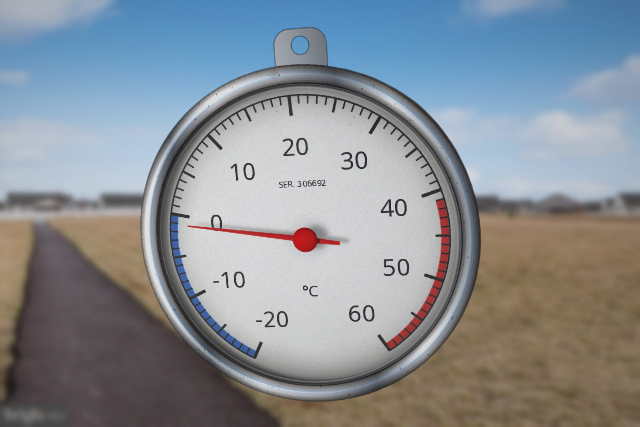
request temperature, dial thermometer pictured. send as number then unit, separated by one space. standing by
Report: -1 °C
